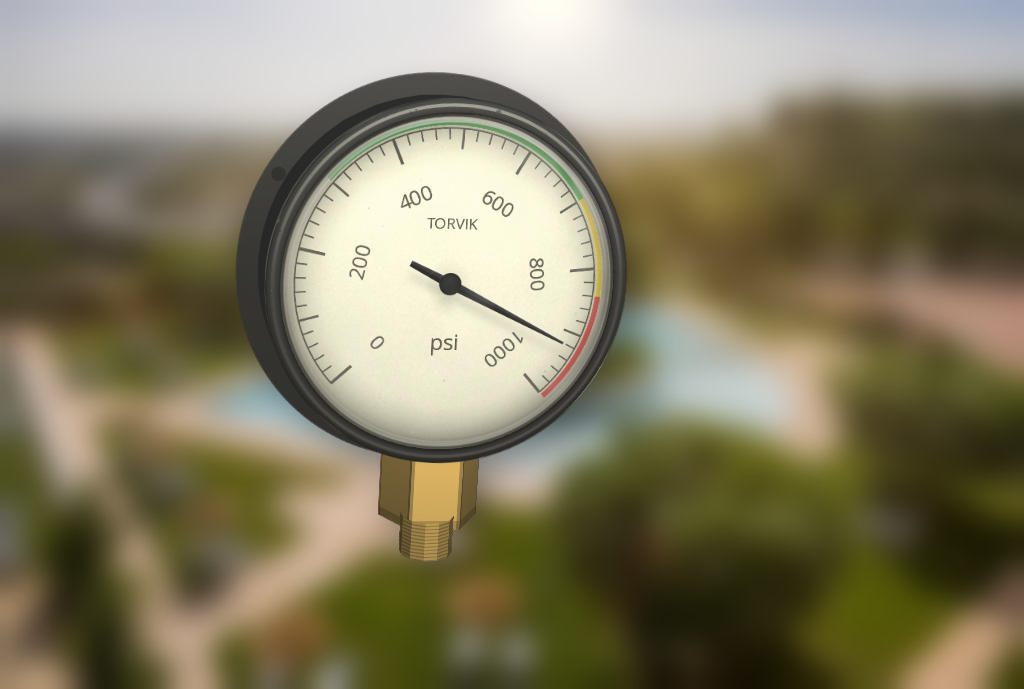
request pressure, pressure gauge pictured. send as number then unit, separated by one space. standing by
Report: 920 psi
